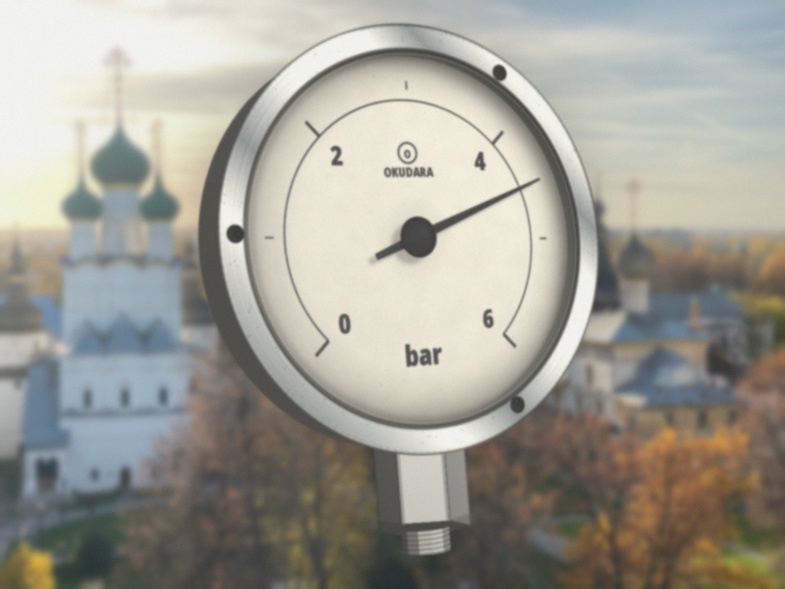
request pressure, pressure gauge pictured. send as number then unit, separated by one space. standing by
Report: 4.5 bar
